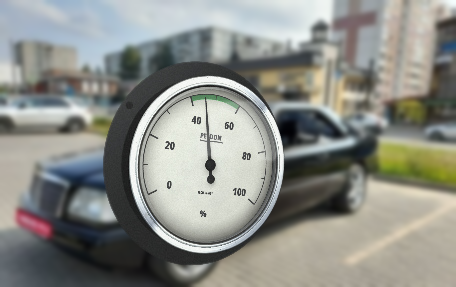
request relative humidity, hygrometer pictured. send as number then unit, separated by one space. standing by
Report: 45 %
